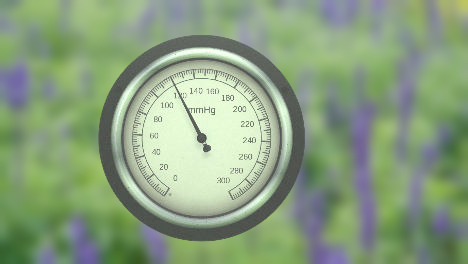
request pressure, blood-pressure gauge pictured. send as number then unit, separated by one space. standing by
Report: 120 mmHg
